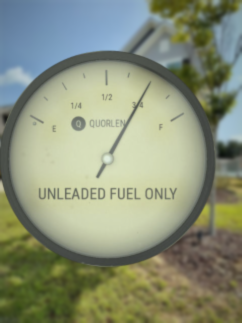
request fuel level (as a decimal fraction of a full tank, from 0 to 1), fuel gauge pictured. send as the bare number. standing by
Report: 0.75
